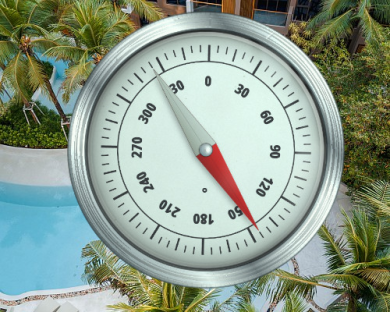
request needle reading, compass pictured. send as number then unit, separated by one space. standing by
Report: 145 °
